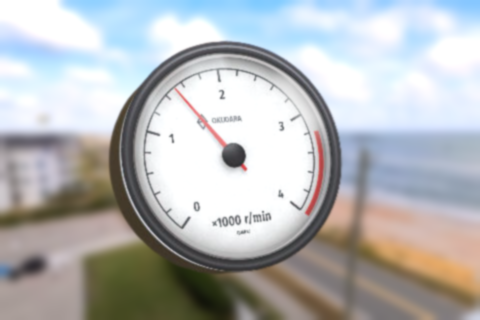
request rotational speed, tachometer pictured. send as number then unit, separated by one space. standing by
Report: 1500 rpm
